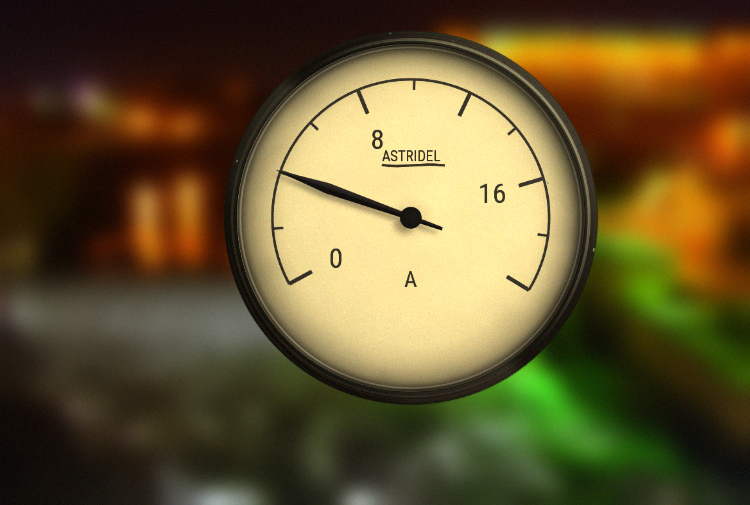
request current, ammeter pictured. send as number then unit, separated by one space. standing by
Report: 4 A
